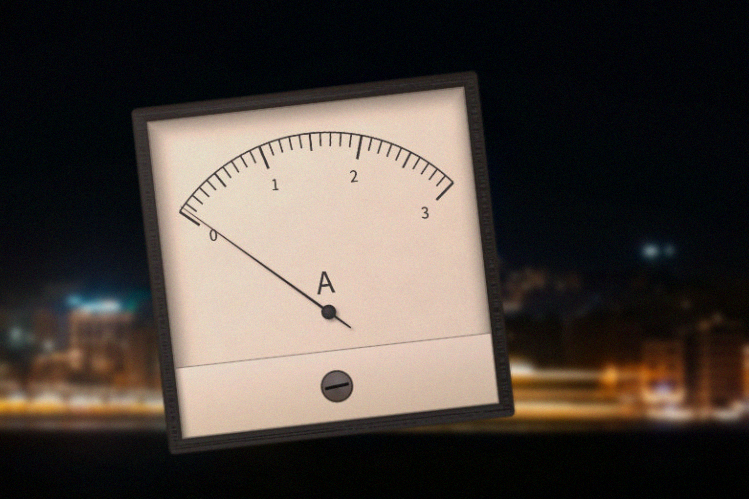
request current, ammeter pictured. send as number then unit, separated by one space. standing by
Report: 0.05 A
